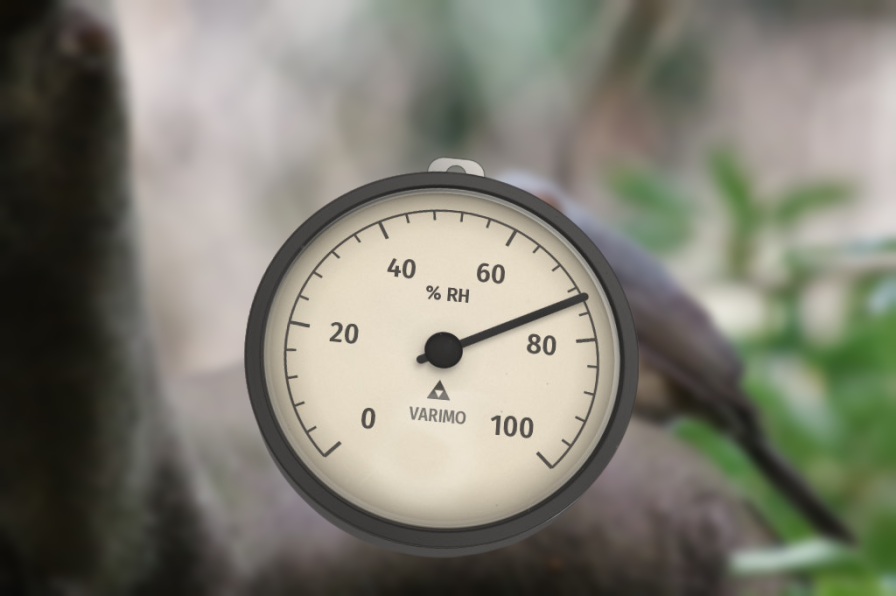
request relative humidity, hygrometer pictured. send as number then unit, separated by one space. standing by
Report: 74 %
